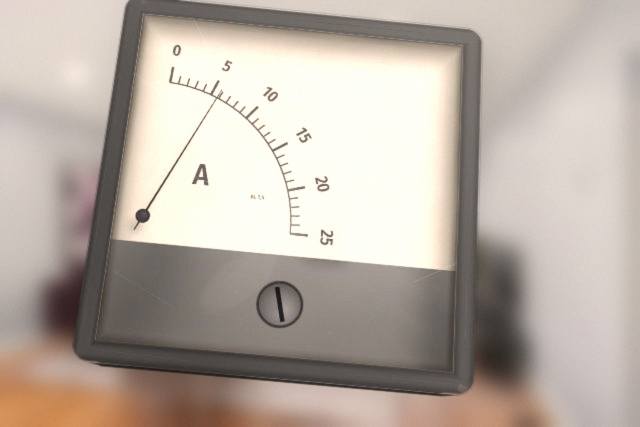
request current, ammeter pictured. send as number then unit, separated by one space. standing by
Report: 6 A
